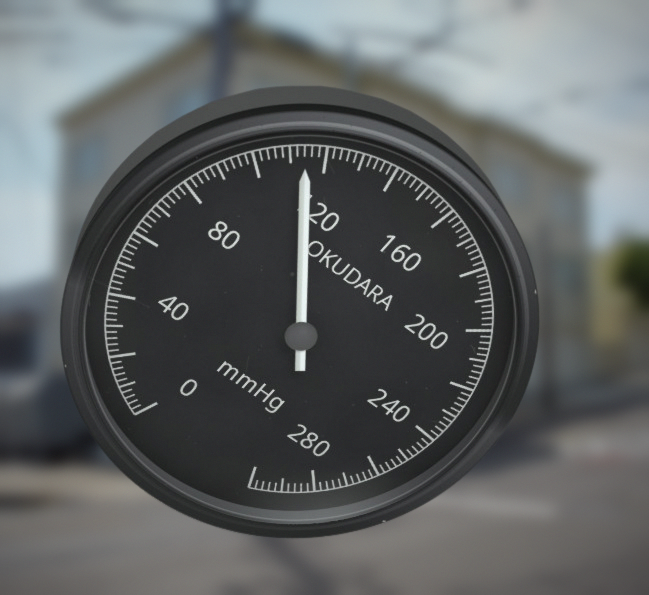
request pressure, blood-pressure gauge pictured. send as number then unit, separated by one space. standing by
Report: 114 mmHg
